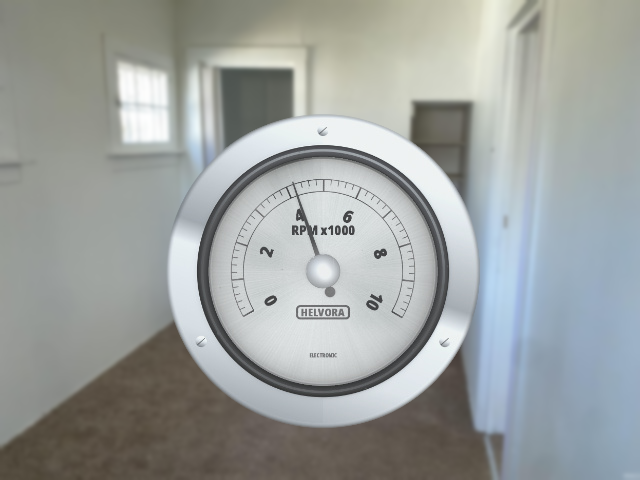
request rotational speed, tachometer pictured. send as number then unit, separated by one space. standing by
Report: 4200 rpm
